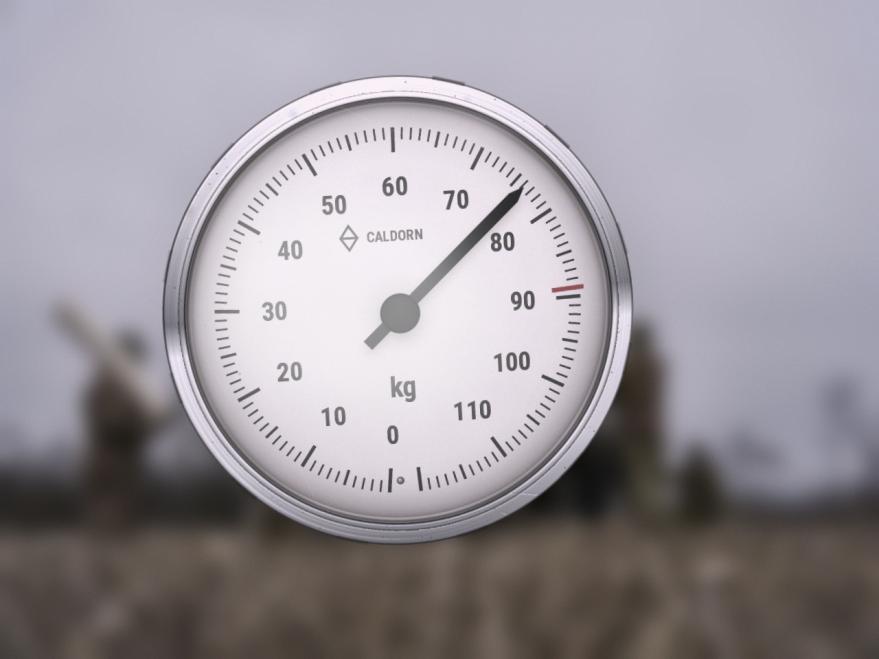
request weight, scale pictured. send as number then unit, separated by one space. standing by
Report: 76 kg
